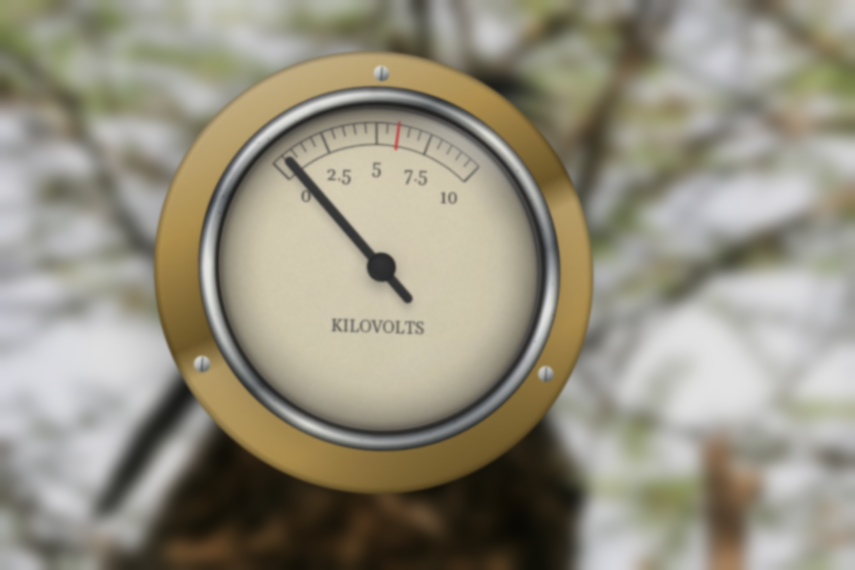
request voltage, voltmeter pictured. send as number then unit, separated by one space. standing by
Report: 0.5 kV
